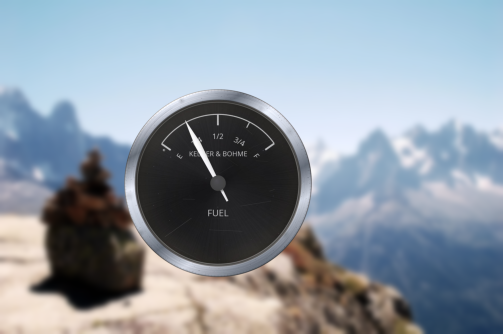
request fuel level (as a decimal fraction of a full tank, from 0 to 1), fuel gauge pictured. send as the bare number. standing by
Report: 0.25
